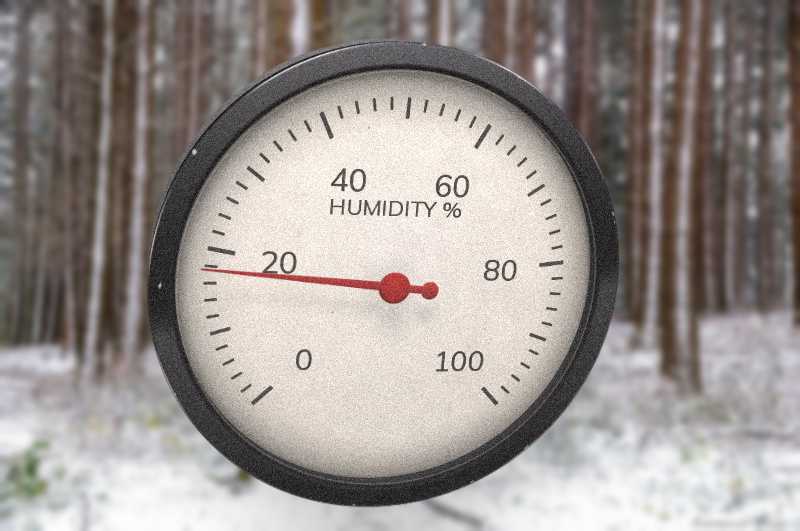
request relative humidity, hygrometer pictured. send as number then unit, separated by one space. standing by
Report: 18 %
